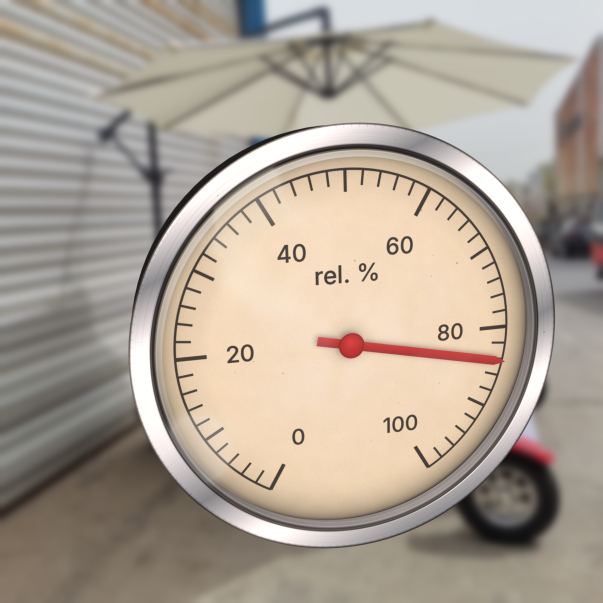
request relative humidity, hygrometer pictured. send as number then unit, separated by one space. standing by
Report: 84 %
